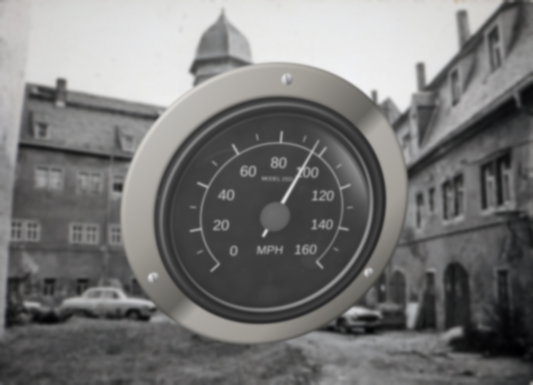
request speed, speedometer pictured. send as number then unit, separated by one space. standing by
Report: 95 mph
